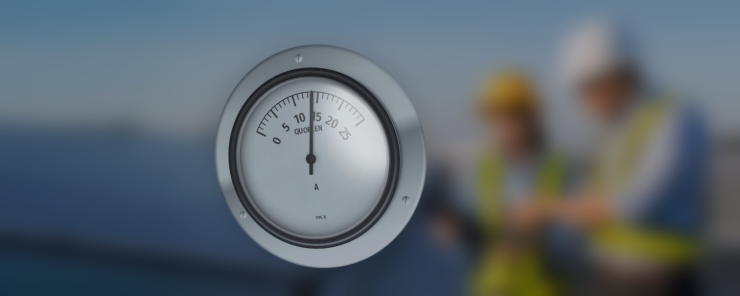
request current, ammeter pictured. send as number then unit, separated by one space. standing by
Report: 14 A
